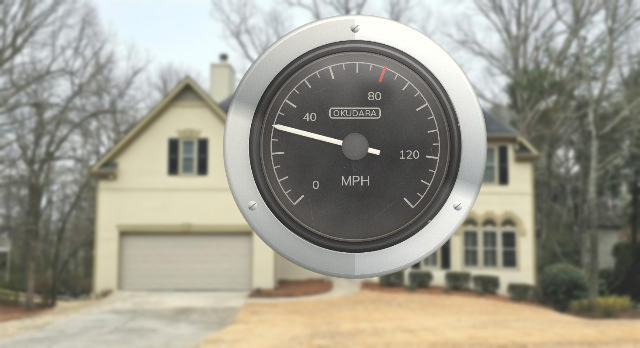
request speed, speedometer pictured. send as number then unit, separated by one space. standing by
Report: 30 mph
